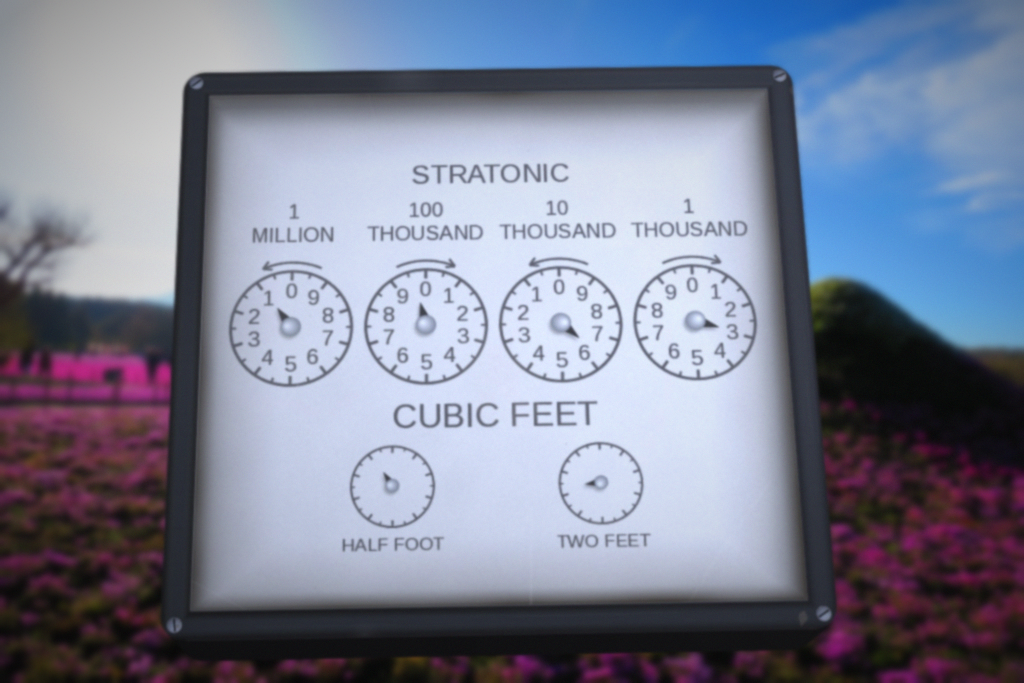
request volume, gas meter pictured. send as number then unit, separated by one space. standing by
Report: 96300 ft³
